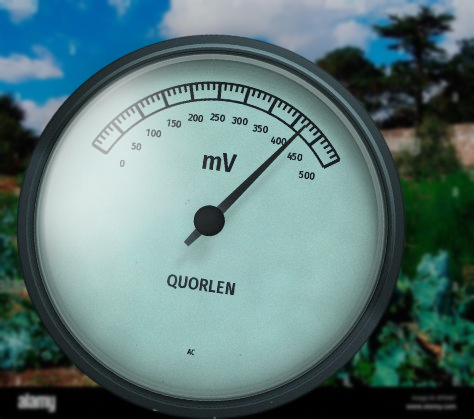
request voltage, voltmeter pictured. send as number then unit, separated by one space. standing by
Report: 420 mV
